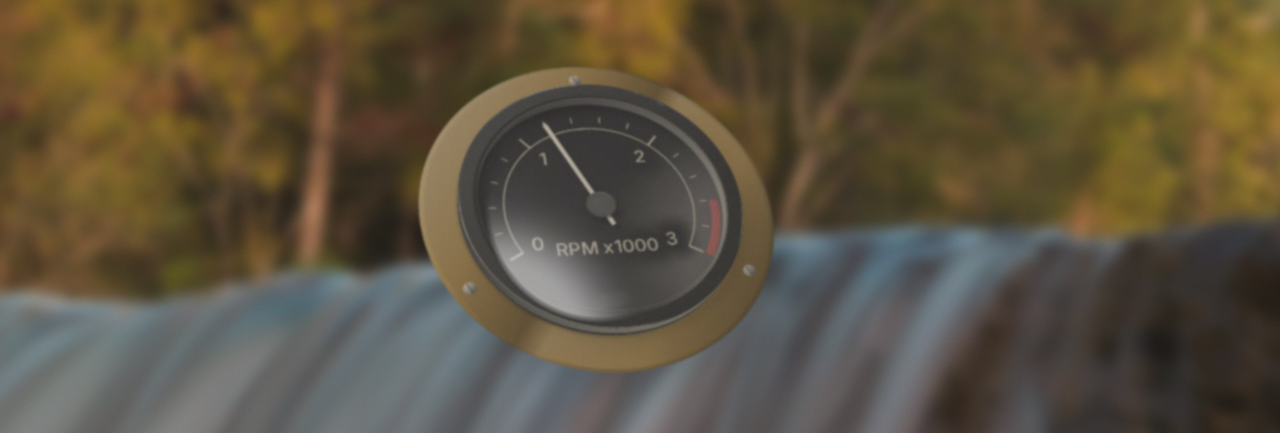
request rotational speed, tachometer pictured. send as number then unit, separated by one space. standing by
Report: 1200 rpm
